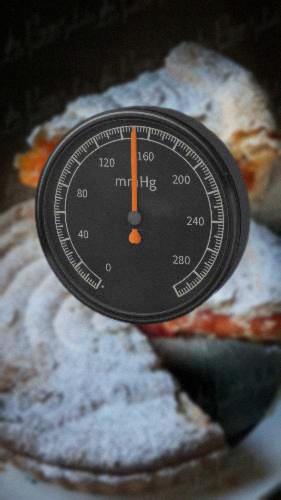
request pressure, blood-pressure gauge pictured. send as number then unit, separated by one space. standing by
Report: 150 mmHg
